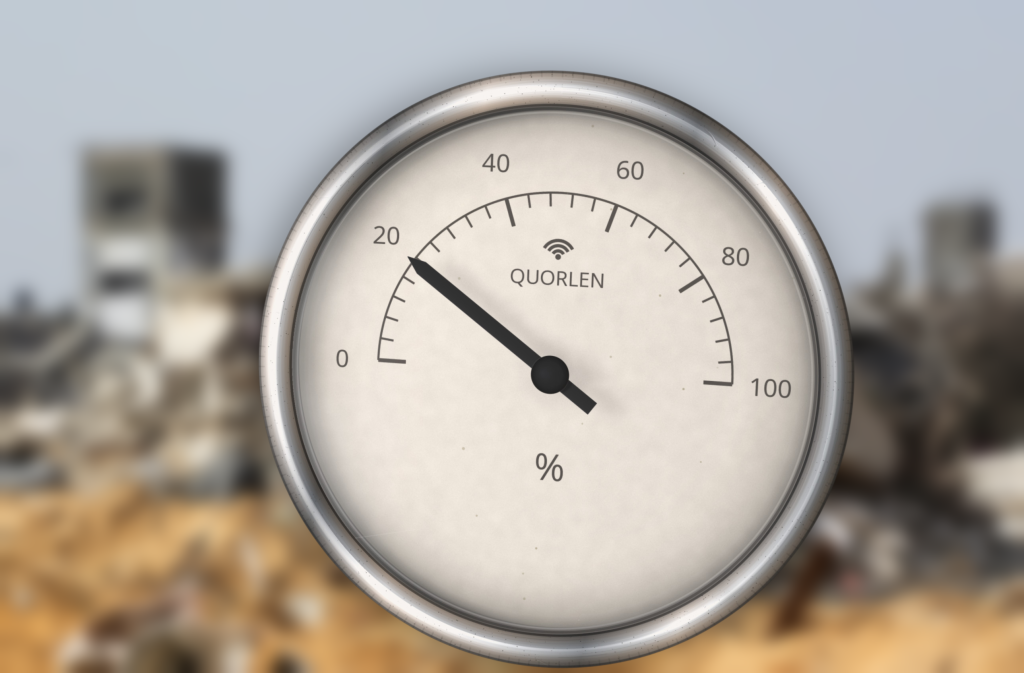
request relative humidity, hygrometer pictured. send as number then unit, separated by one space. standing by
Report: 20 %
